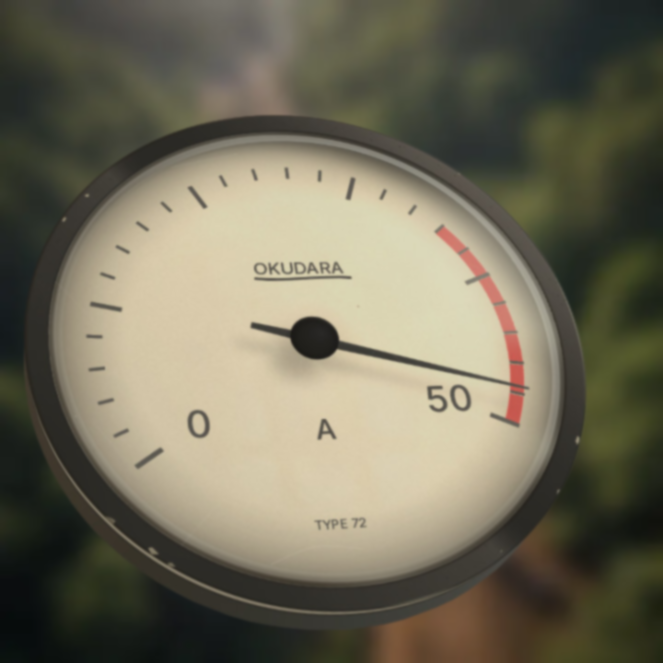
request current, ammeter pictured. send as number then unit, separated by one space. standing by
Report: 48 A
